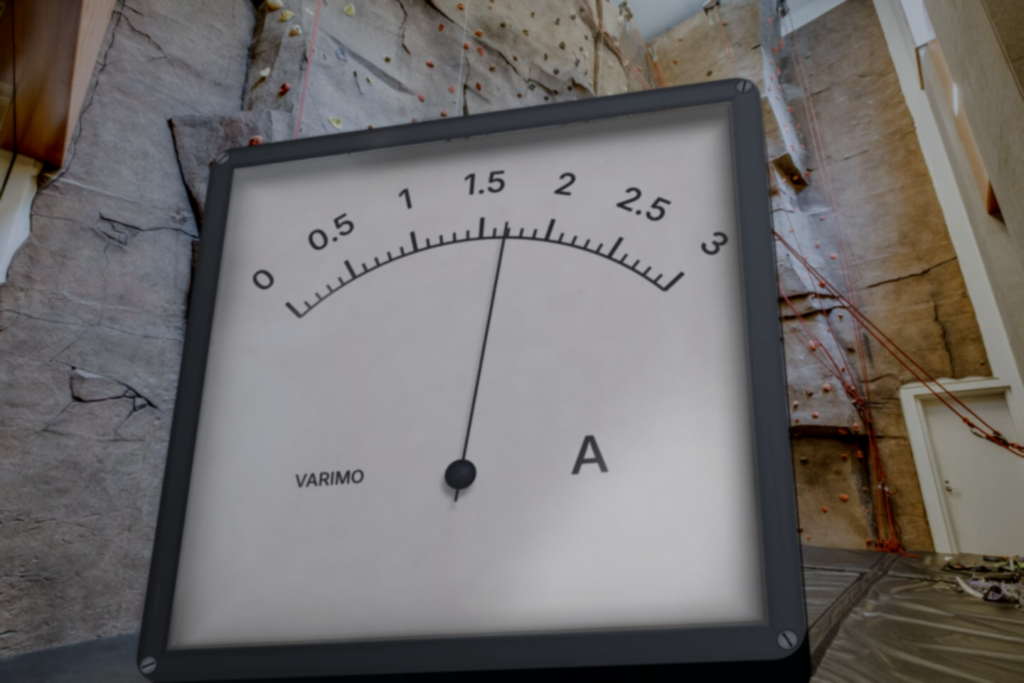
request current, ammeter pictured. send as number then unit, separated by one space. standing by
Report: 1.7 A
